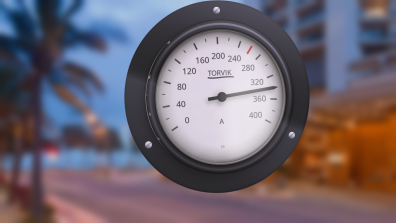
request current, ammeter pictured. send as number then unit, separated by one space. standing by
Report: 340 A
